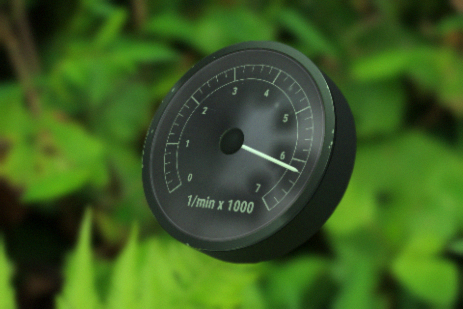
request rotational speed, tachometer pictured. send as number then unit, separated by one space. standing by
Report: 6200 rpm
